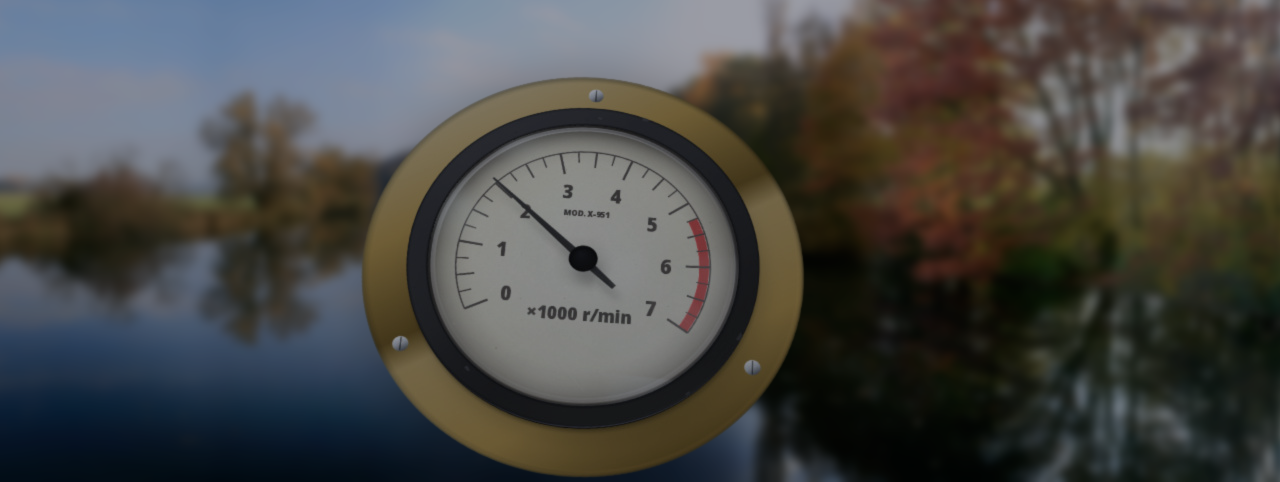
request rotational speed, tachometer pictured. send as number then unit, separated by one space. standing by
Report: 2000 rpm
